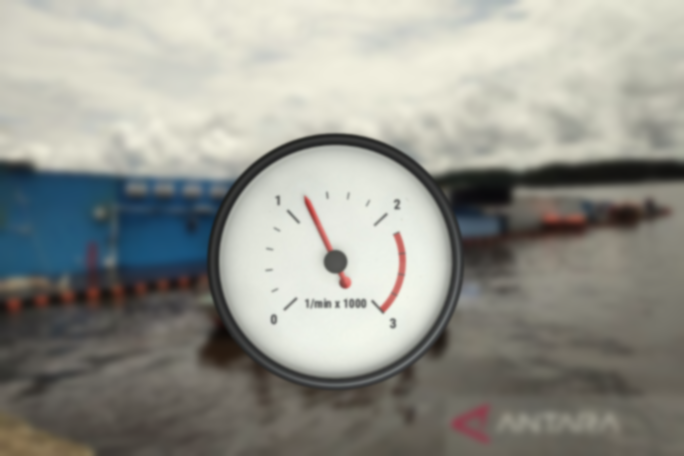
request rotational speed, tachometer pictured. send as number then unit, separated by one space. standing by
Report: 1200 rpm
